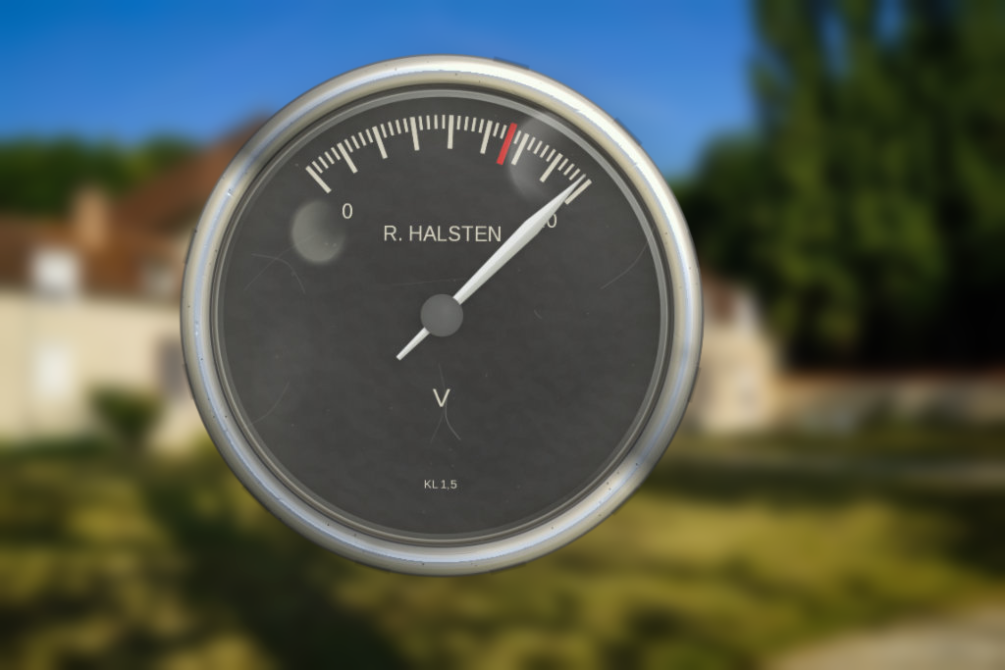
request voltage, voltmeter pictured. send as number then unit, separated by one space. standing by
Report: 19.5 V
